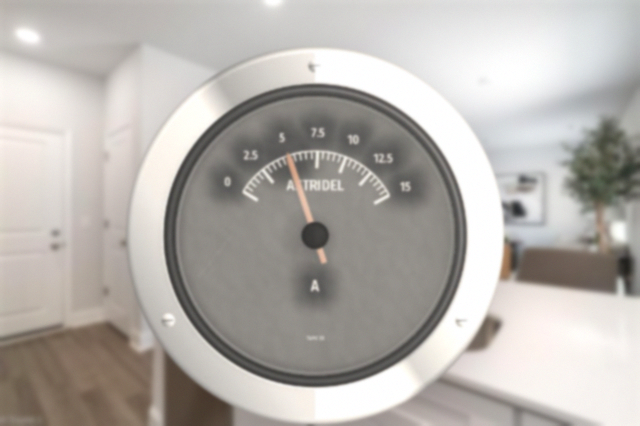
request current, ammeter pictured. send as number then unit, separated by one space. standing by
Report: 5 A
